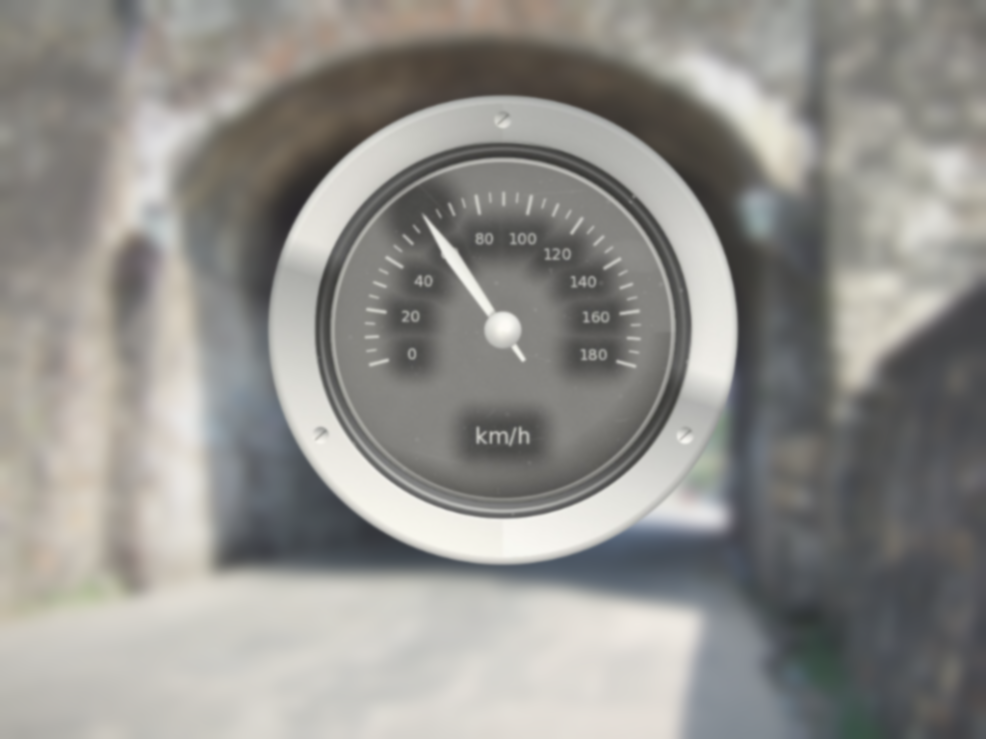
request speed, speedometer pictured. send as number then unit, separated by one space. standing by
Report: 60 km/h
